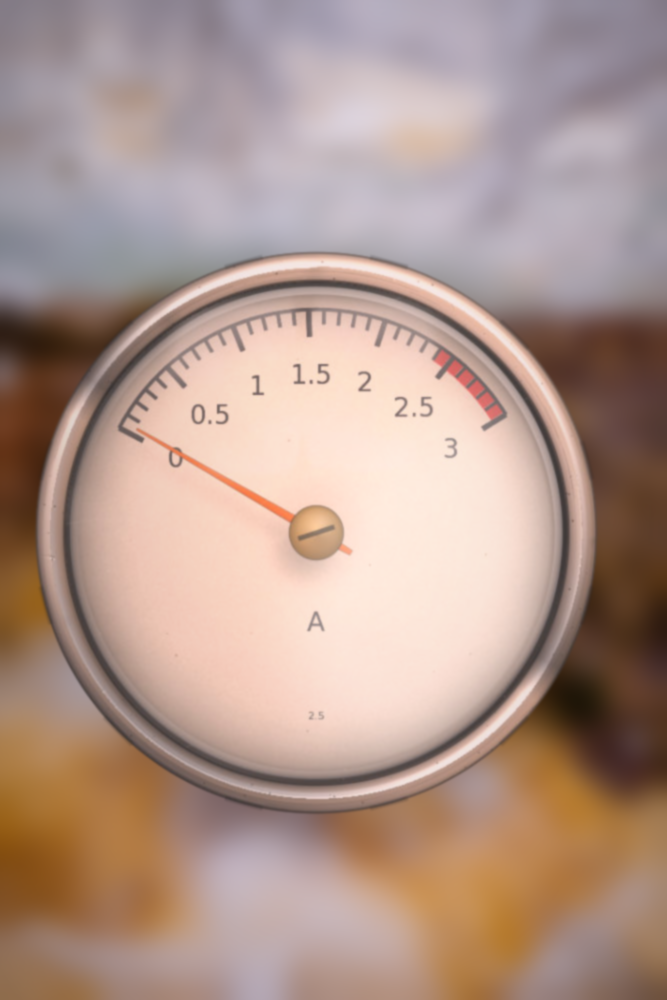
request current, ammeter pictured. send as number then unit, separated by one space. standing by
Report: 0.05 A
